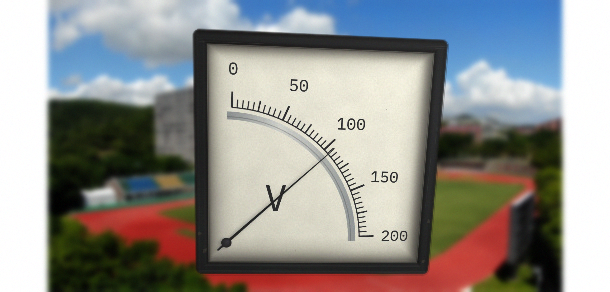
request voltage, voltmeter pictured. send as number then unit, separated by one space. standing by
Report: 105 V
